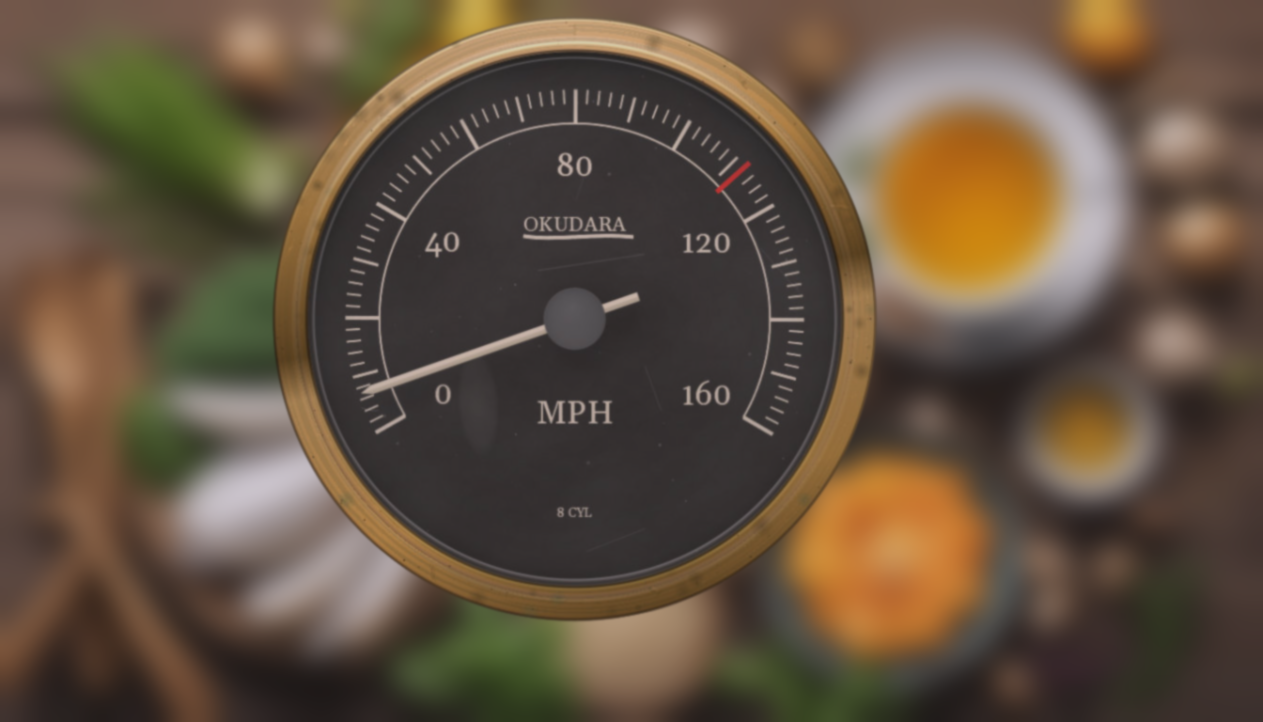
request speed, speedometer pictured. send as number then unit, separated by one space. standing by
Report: 7 mph
